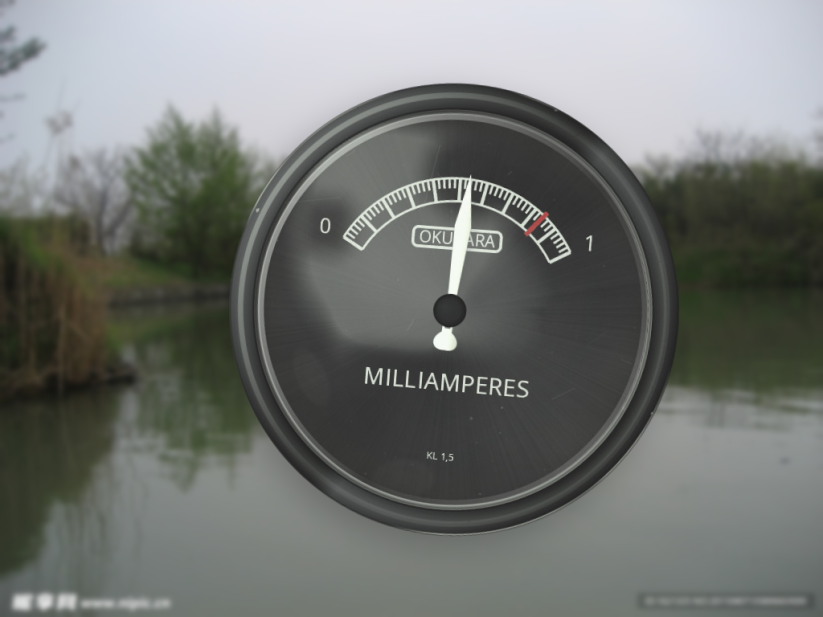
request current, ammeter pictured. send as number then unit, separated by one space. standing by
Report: 0.54 mA
